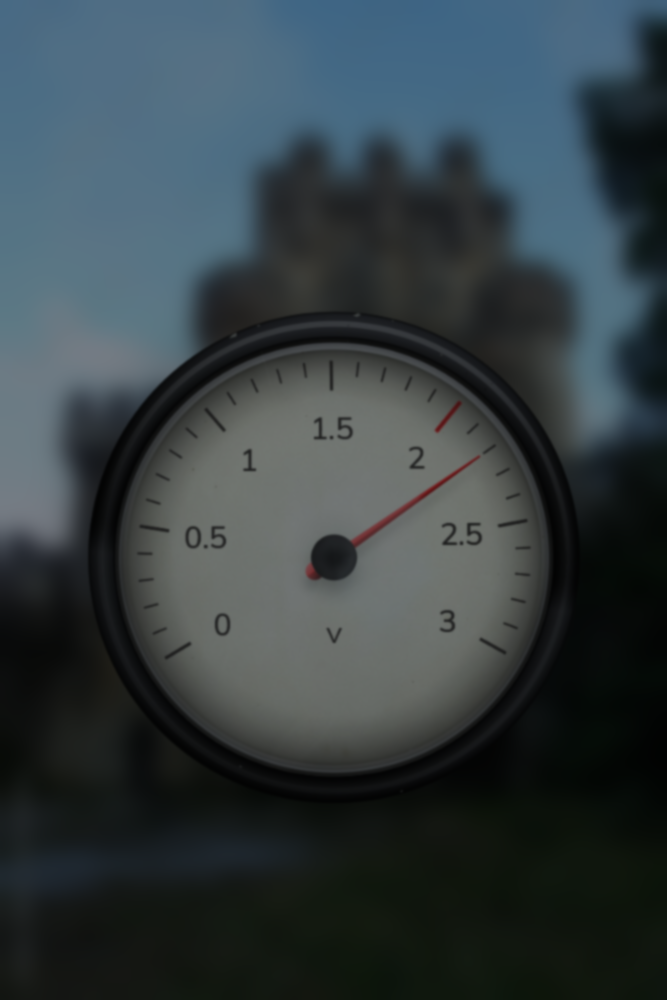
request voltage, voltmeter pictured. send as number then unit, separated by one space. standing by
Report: 2.2 V
